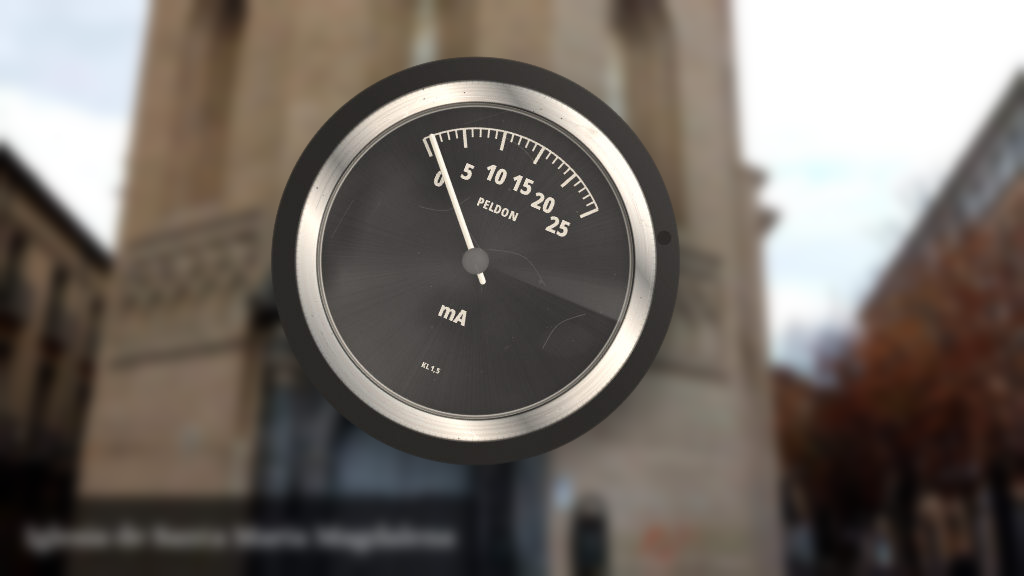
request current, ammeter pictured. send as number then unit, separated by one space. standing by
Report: 1 mA
